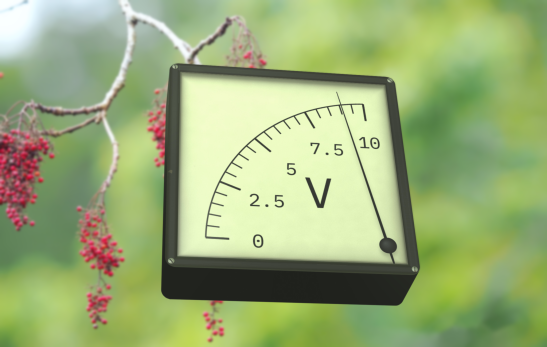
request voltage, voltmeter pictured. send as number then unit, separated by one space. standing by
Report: 9 V
